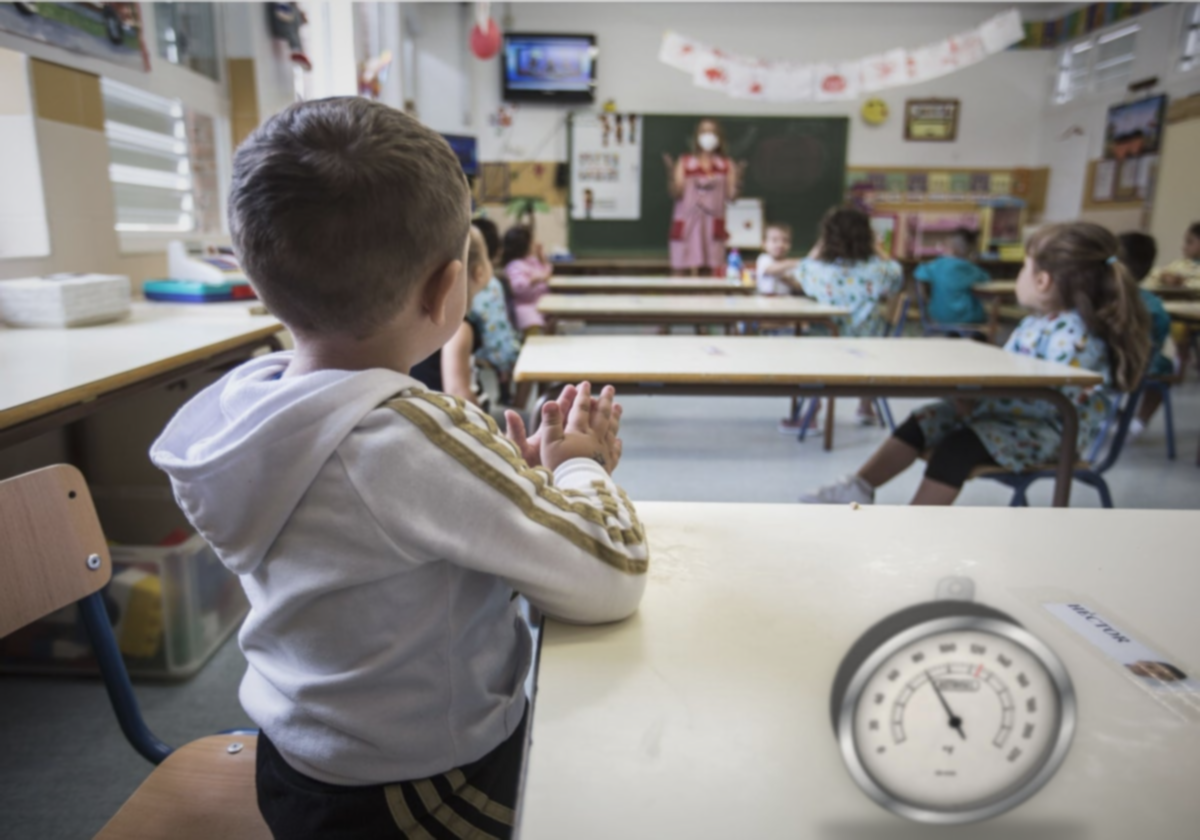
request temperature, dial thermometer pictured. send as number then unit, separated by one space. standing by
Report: 80 °F
